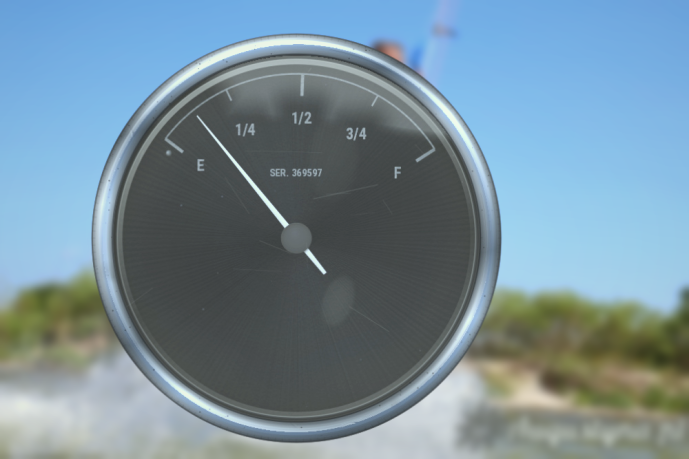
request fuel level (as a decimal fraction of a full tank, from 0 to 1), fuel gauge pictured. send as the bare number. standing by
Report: 0.125
